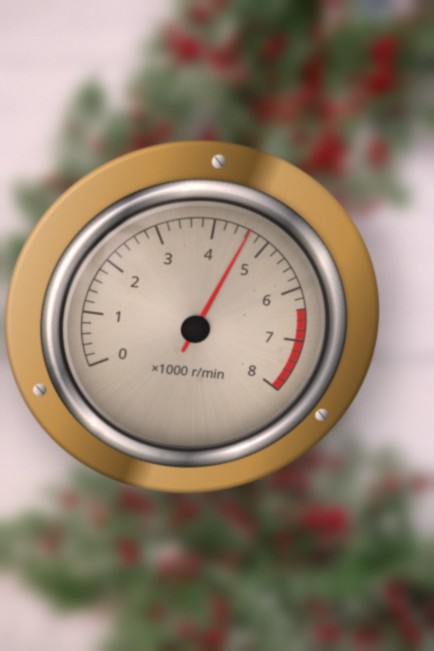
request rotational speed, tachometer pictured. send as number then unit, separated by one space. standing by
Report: 4600 rpm
